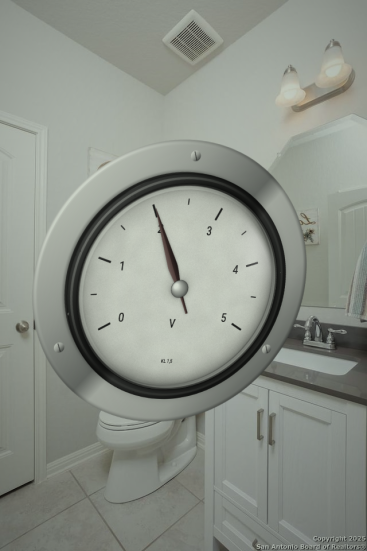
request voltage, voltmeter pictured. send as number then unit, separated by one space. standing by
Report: 2 V
